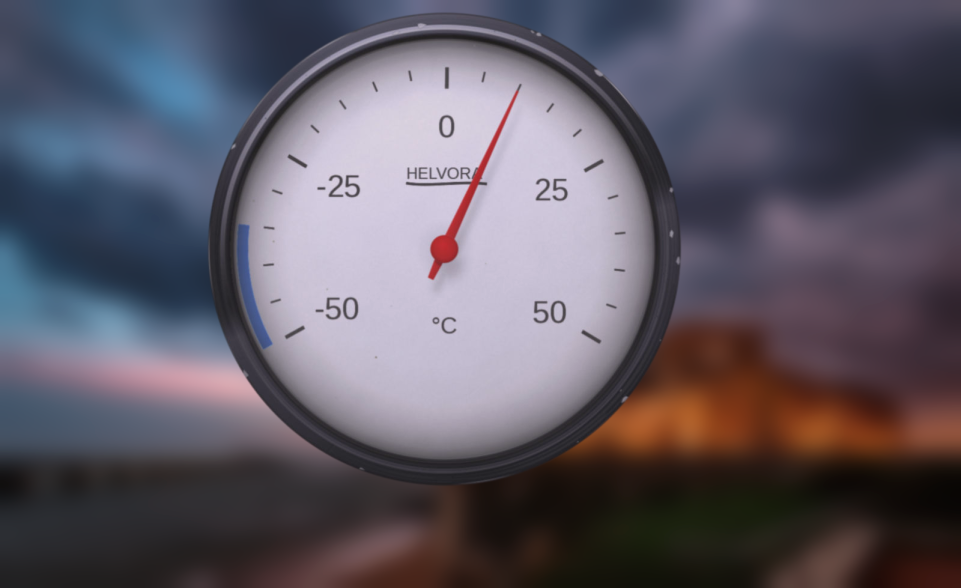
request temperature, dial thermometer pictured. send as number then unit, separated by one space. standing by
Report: 10 °C
